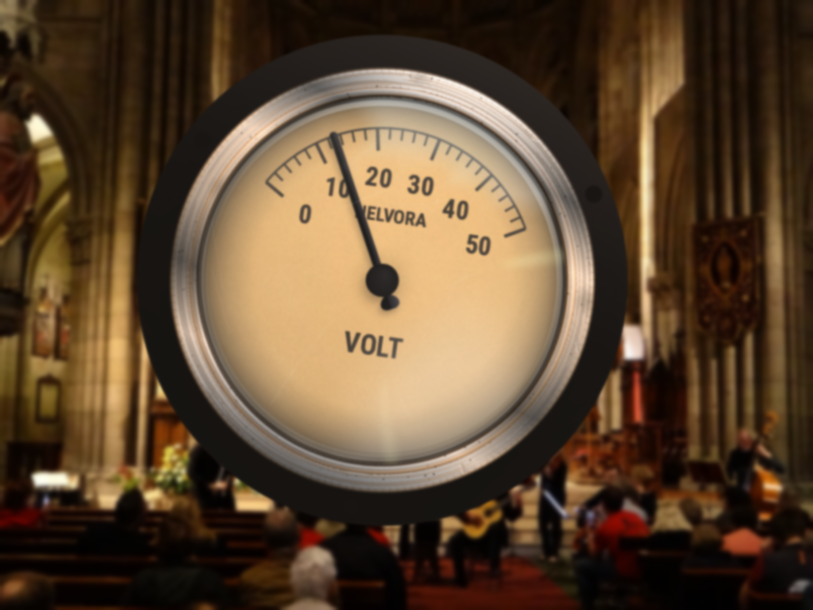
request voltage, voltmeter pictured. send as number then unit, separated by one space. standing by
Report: 13 V
